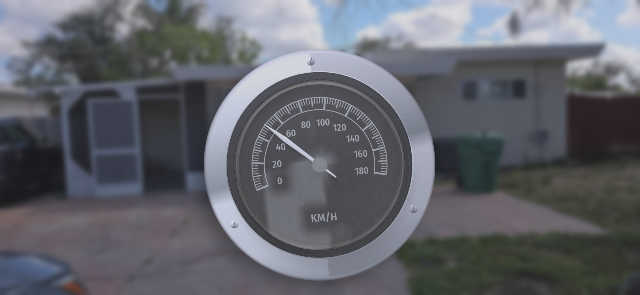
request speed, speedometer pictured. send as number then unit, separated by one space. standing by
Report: 50 km/h
